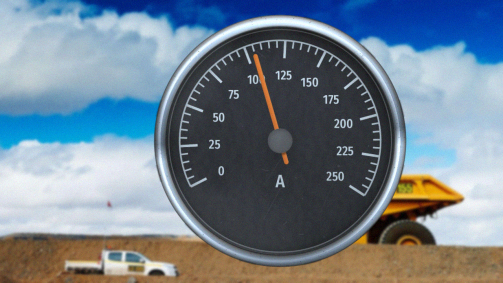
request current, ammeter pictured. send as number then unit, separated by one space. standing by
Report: 105 A
